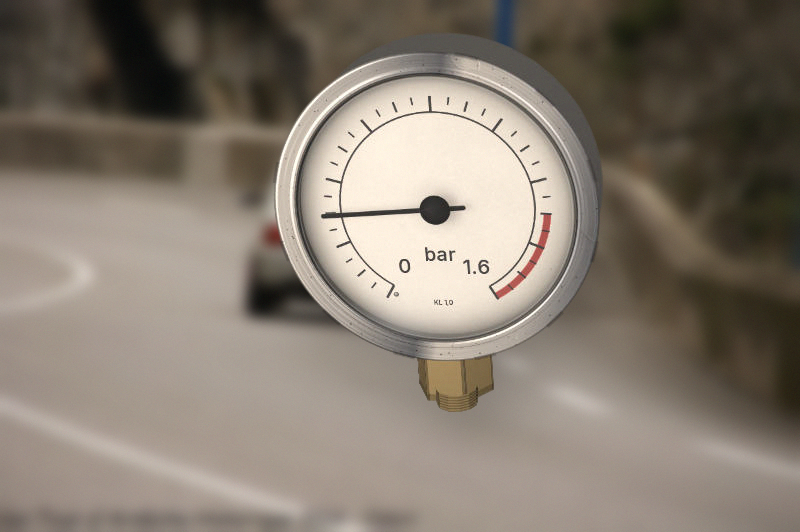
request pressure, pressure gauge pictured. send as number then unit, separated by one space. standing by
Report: 0.3 bar
